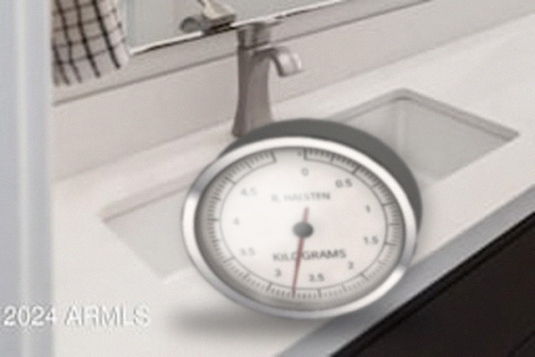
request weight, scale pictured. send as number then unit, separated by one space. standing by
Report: 2.75 kg
